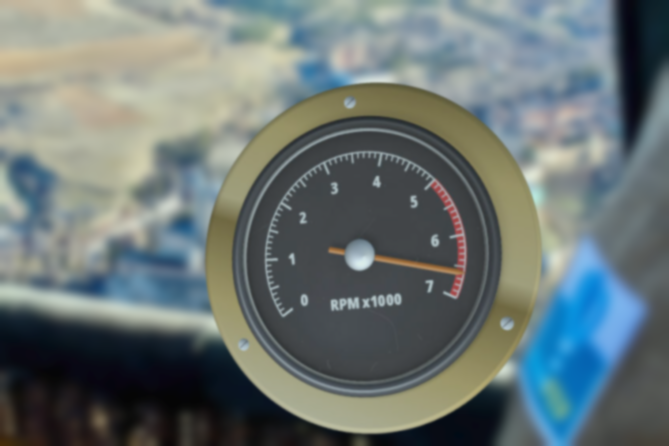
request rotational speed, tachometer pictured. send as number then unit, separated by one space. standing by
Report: 6600 rpm
